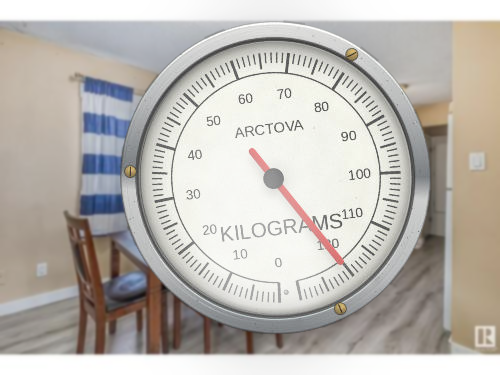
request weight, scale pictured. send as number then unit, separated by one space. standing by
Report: 120 kg
